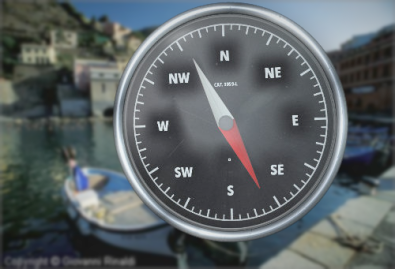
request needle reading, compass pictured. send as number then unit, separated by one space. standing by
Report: 155 °
